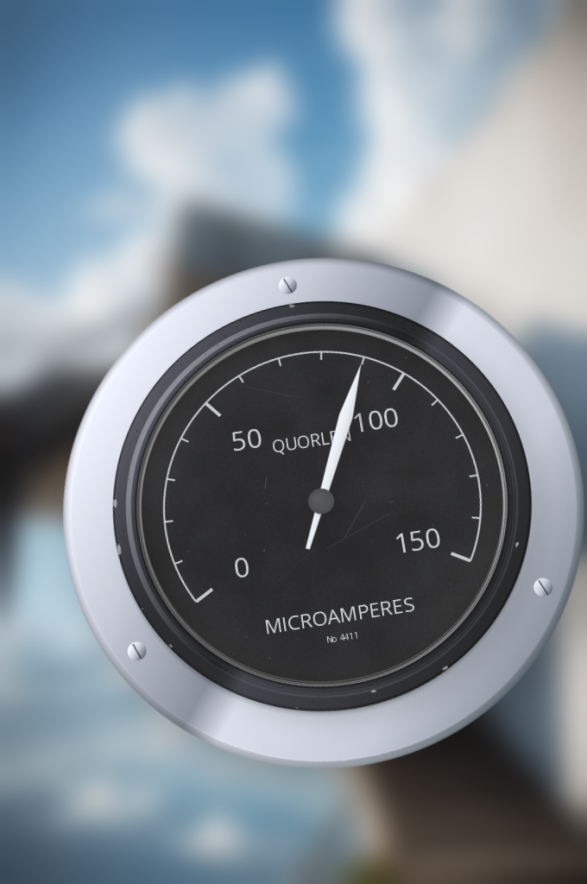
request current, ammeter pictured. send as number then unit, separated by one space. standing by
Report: 90 µA
